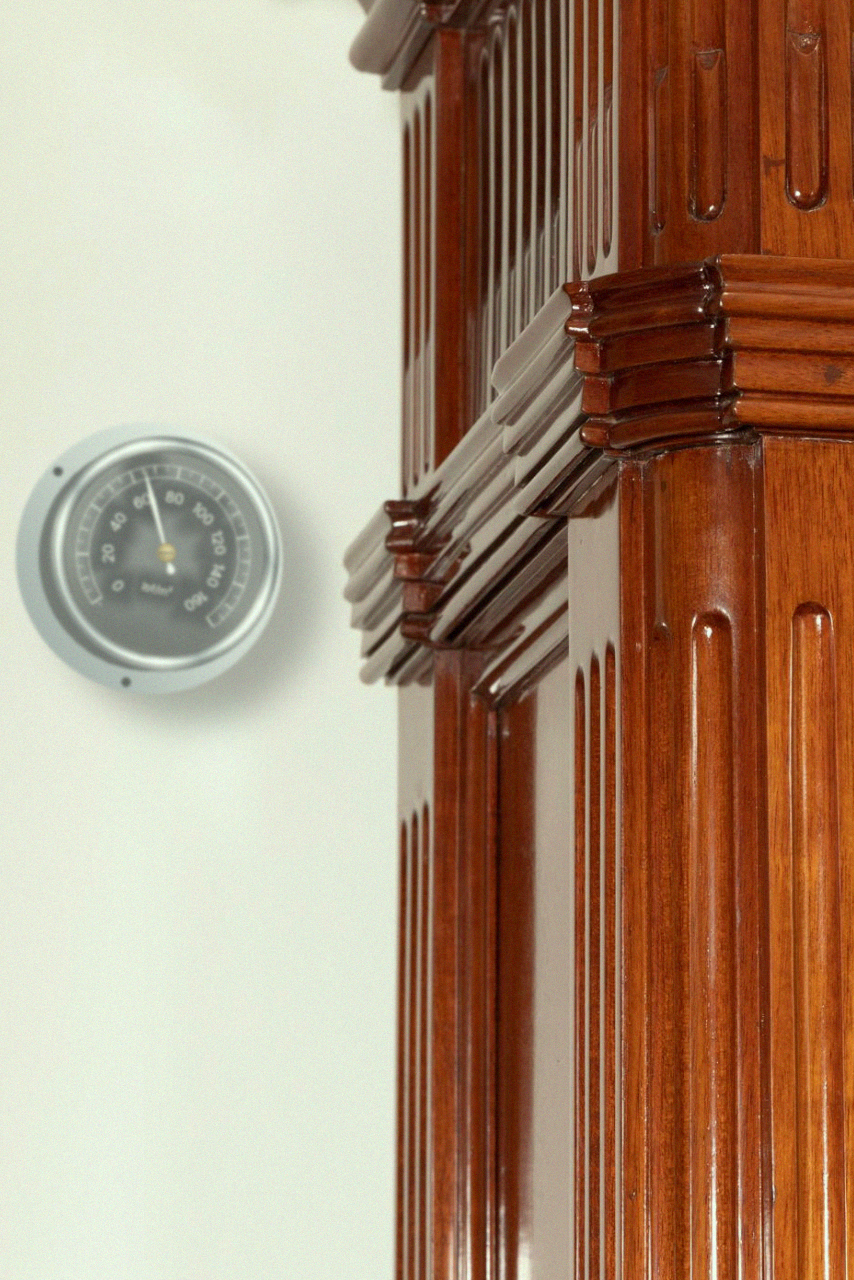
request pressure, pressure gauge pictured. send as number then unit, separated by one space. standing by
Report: 65 psi
